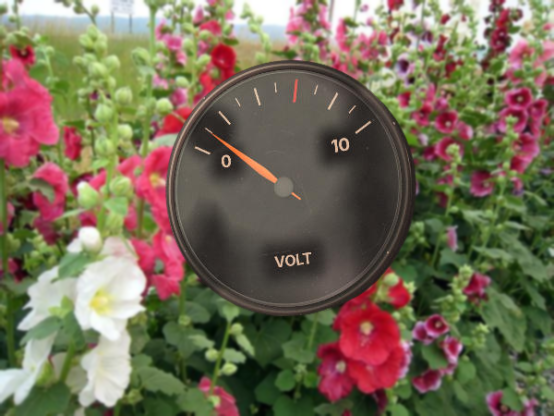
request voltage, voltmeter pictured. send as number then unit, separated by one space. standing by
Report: 1 V
